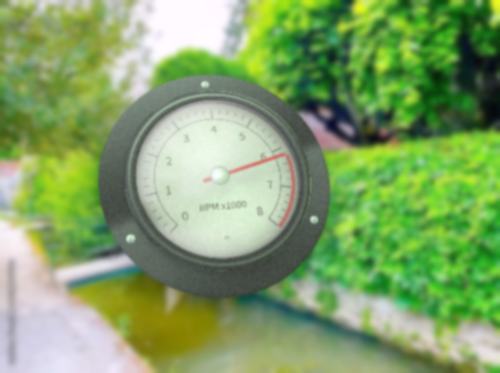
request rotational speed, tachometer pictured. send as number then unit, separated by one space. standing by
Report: 6200 rpm
